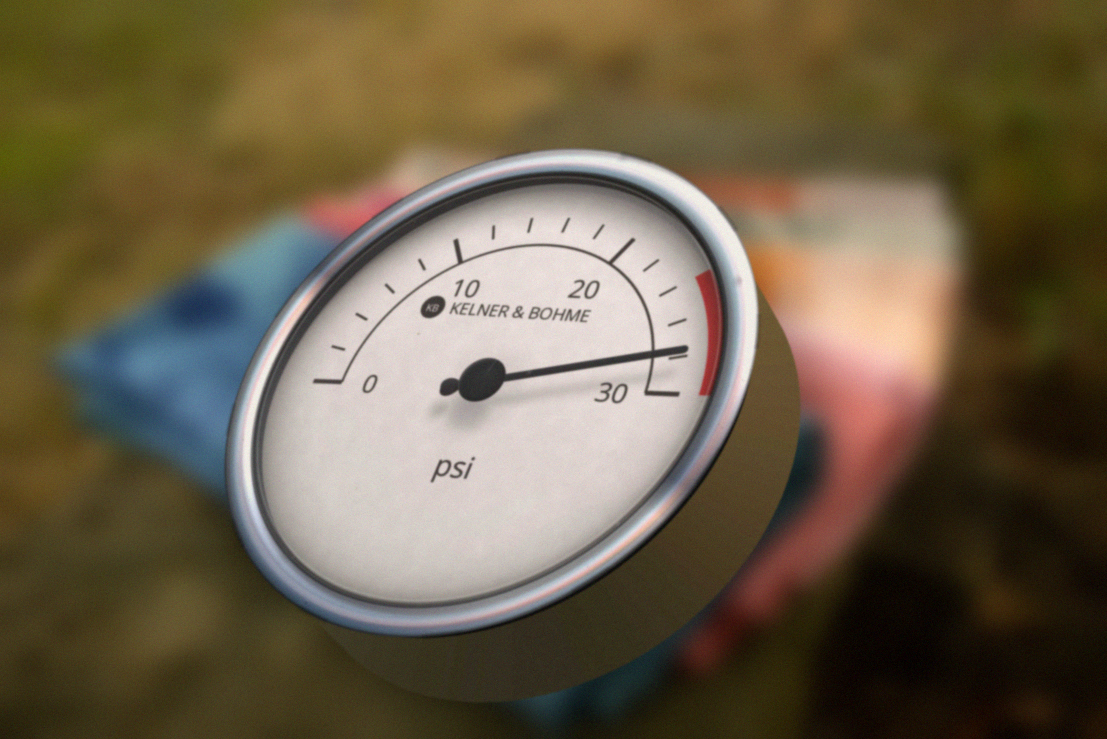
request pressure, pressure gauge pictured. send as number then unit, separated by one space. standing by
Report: 28 psi
